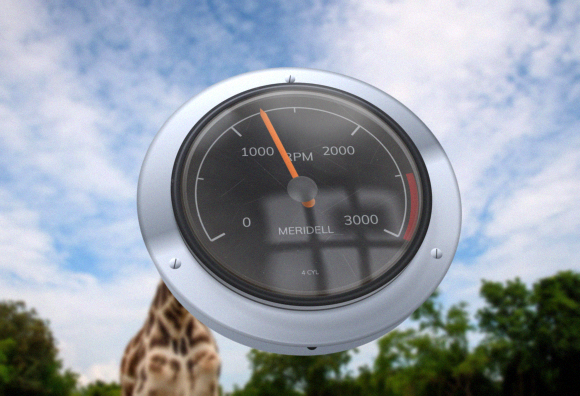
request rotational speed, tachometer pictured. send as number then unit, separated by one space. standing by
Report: 1250 rpm
